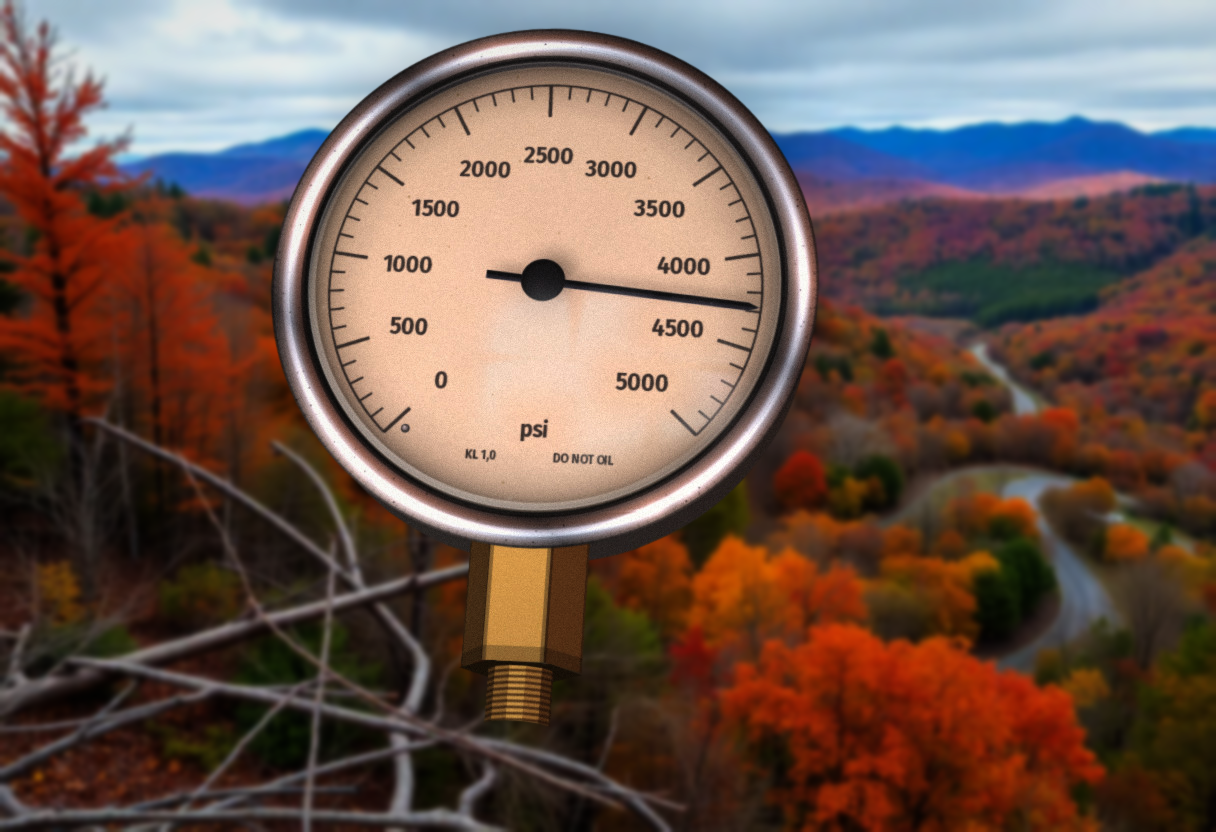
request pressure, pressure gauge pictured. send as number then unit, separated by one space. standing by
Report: 4300 psi
